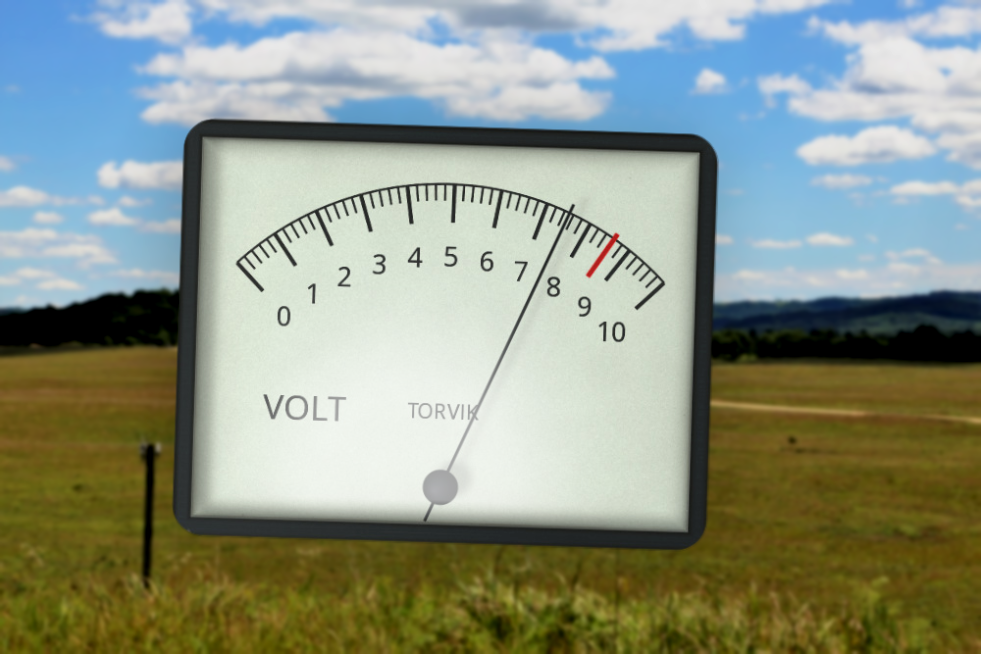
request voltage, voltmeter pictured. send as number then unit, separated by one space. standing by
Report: 7.5 V
